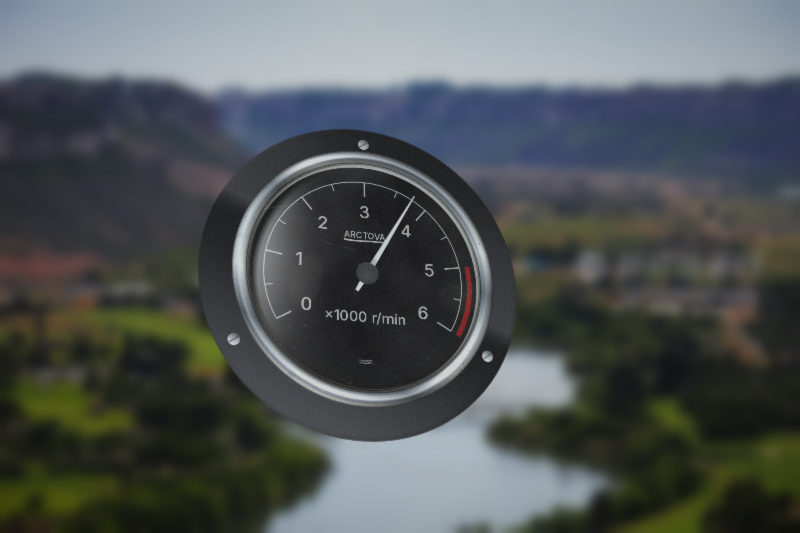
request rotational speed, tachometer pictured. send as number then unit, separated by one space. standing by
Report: 3750 rpm
